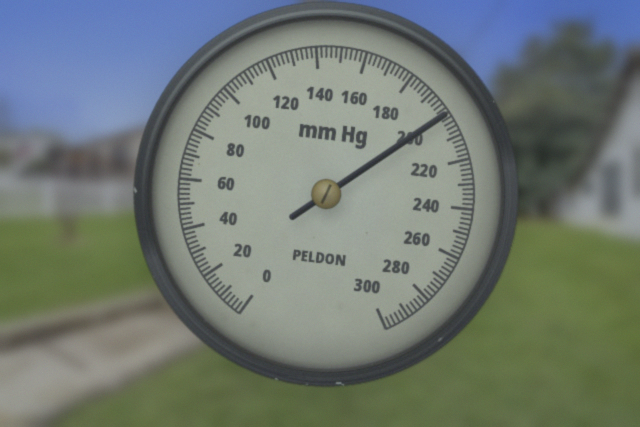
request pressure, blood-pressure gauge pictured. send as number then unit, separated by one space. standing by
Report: 200 mmHg
